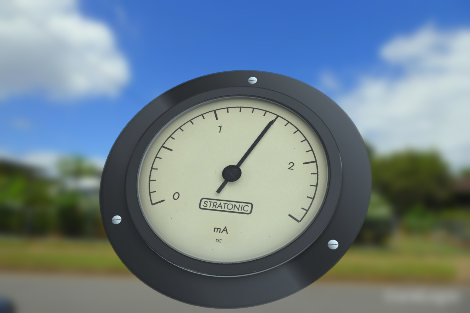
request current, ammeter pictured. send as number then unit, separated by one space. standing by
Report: 1.5 mA
